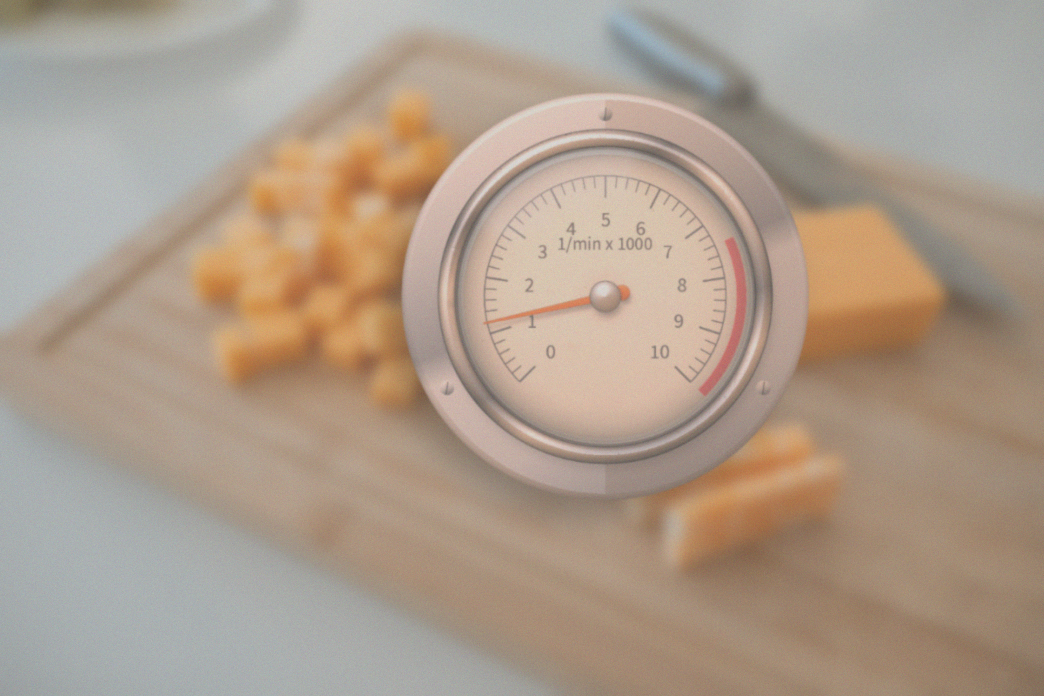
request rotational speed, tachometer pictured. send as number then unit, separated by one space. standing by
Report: 1200 rpm
